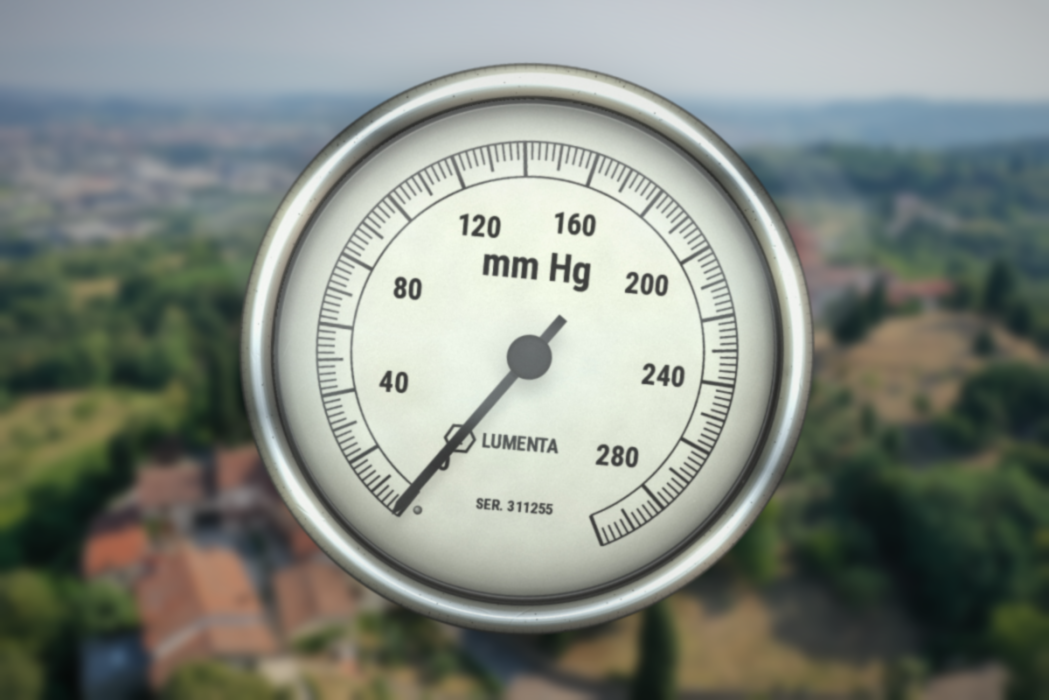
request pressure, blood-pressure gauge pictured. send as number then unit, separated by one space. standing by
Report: 2 mmHg
